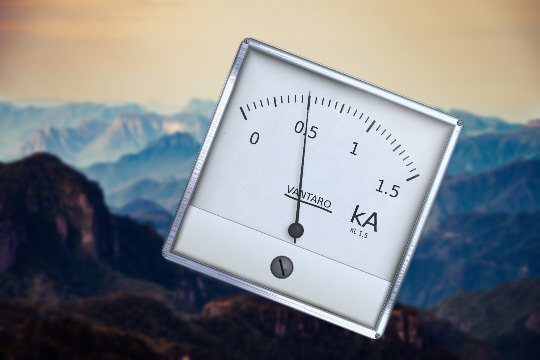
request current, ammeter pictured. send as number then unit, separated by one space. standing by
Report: 0.5 kA
